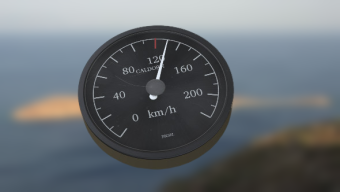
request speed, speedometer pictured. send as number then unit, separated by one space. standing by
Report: 130 km/h
